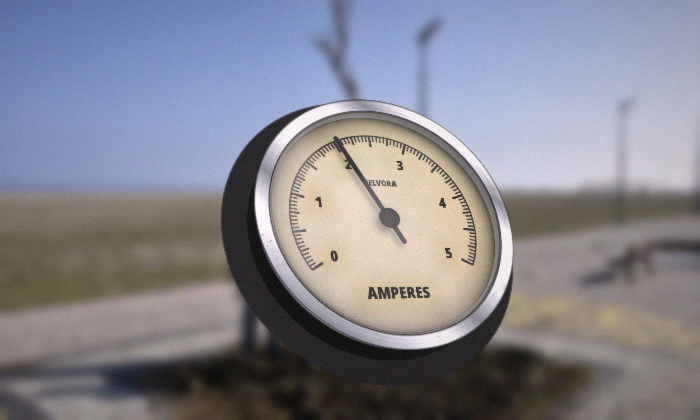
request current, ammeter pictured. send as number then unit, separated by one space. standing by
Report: 2 A
